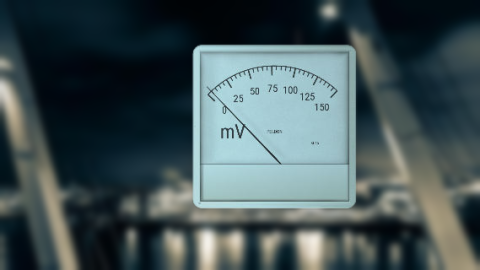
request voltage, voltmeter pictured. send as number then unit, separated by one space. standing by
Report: 5 mV
